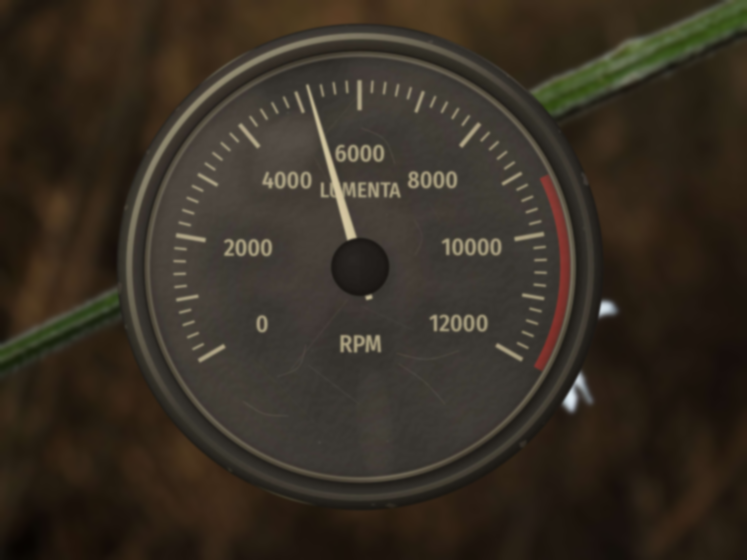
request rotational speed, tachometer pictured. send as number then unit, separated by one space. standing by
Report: 5200 rpm
